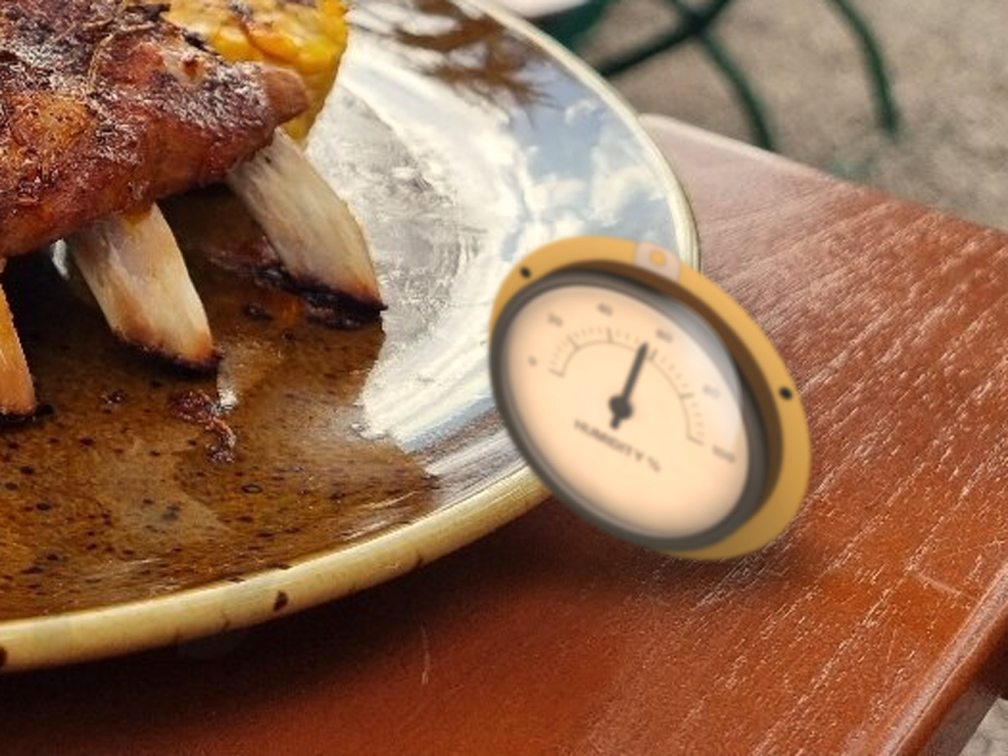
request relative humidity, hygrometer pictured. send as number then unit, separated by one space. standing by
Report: 56 %
